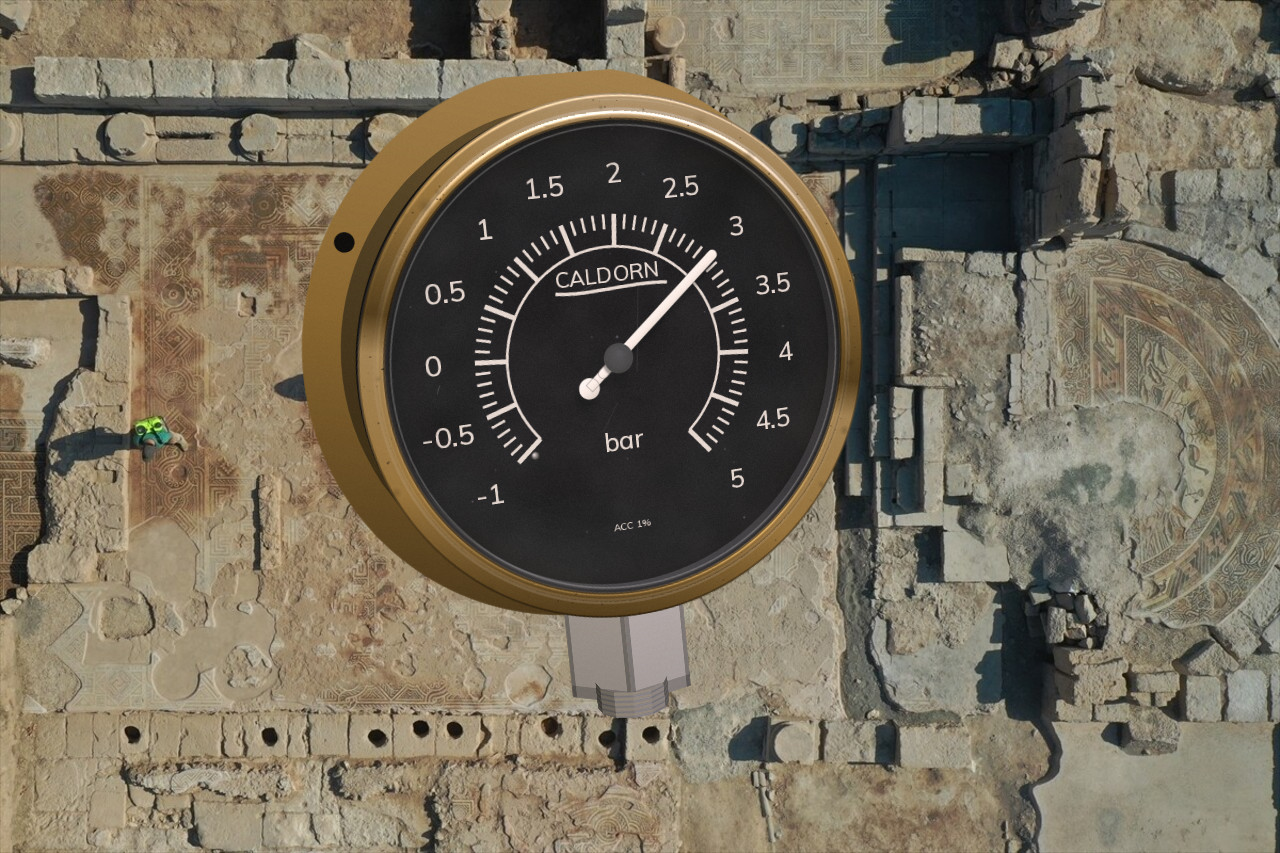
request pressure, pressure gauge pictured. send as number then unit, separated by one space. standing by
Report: 3 bar
